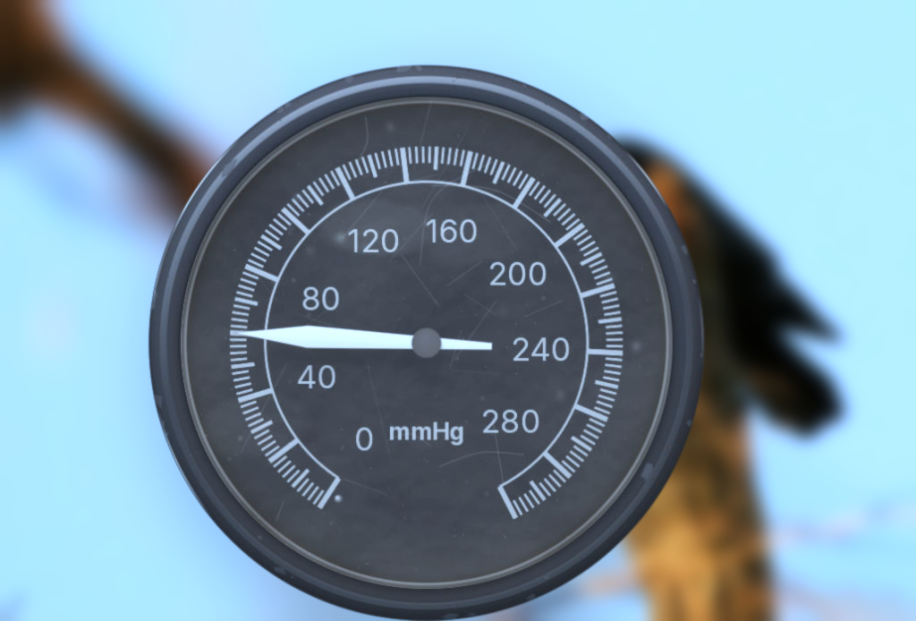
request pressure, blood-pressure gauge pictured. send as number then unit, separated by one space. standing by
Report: 60 mmHg
